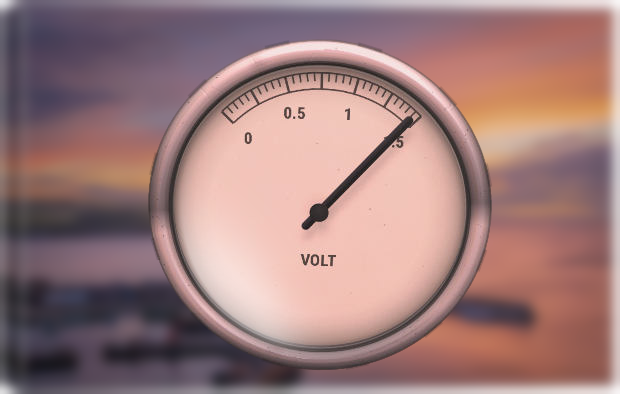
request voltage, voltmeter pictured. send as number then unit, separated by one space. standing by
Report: 1.45 V
